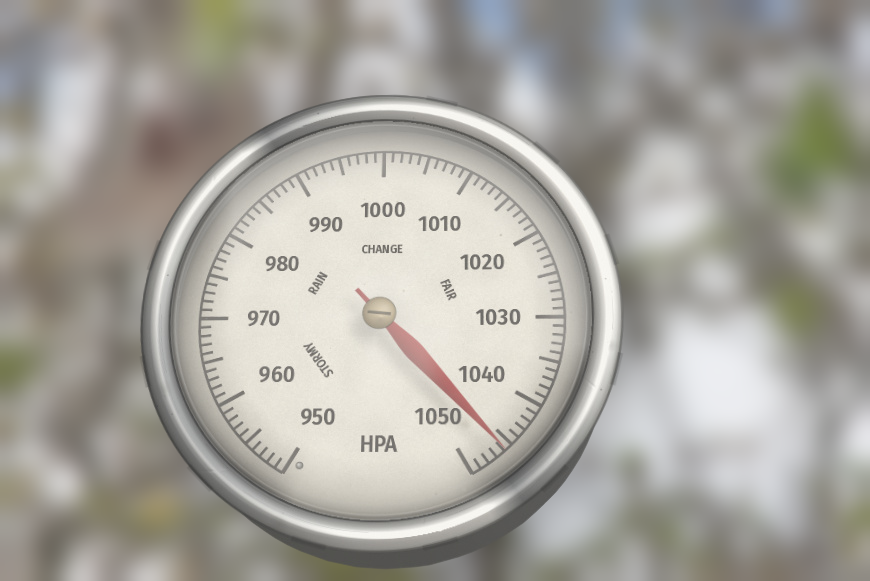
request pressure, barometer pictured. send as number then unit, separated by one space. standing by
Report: 1046 hPa
